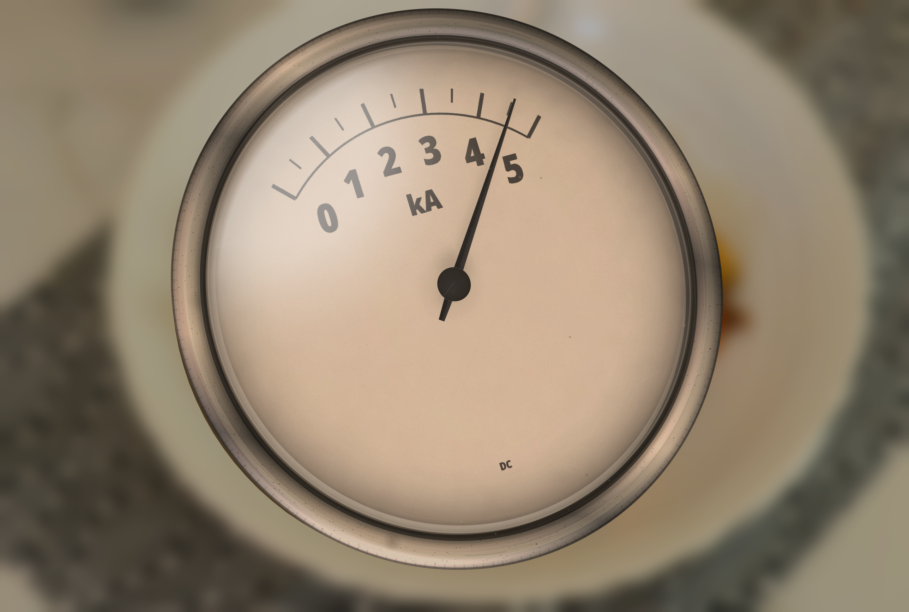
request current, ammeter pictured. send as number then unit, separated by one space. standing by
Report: 4.5 kA
